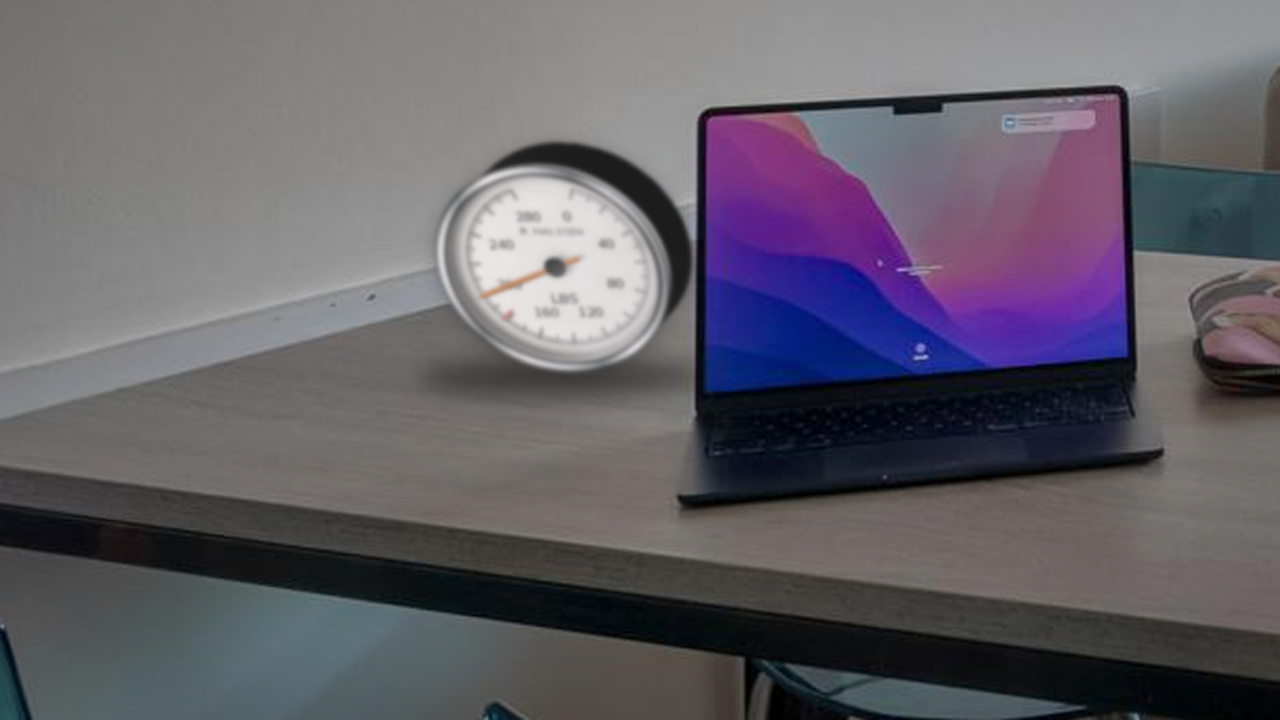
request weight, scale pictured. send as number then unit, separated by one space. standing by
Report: 200 lb
